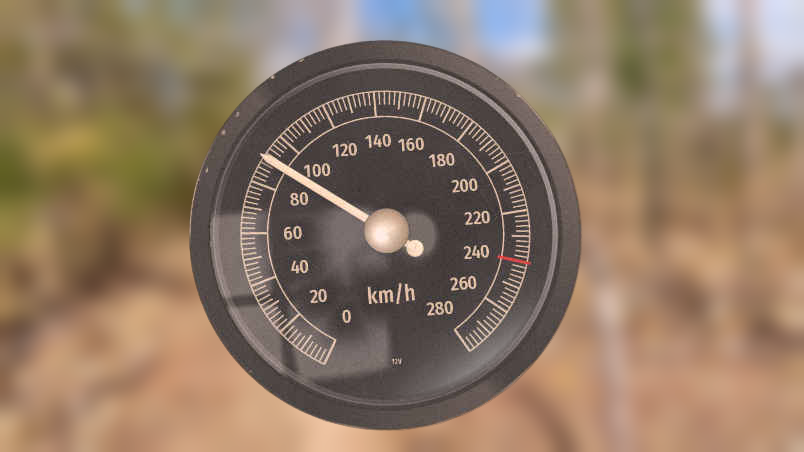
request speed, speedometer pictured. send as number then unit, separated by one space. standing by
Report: 90 km/h
